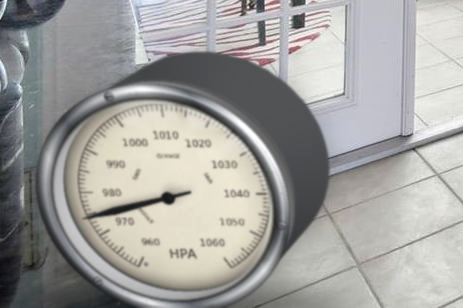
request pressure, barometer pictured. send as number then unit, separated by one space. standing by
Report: 975 hPa
